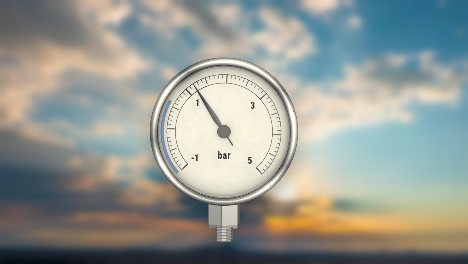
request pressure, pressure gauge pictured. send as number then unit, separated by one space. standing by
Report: 1.2 bar
